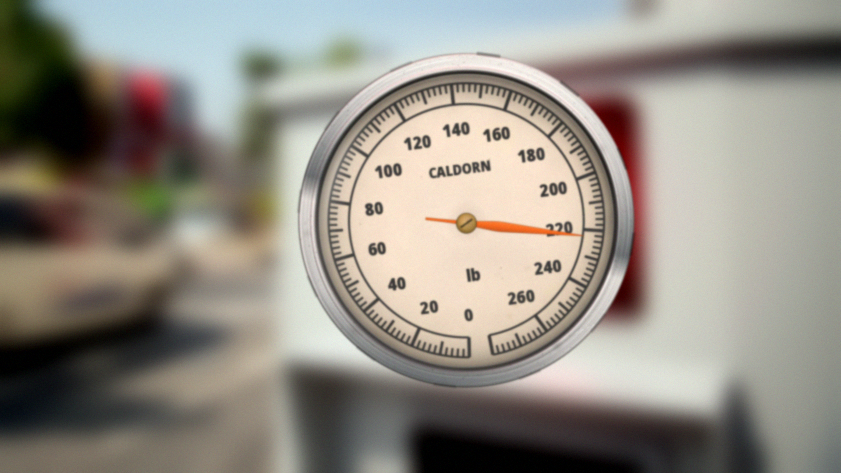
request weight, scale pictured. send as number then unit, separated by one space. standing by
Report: 222 lb
